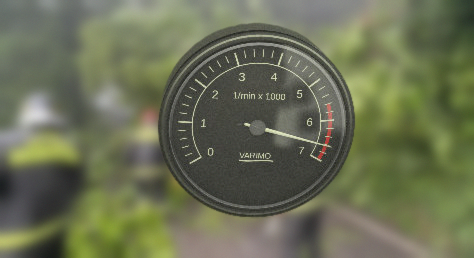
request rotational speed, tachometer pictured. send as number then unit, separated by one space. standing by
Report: 6600 rpm
